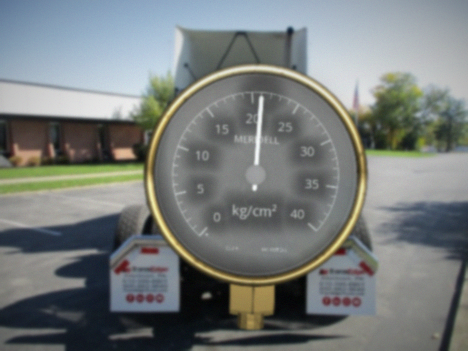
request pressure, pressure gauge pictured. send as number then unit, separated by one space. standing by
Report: 21 kg/cm²
